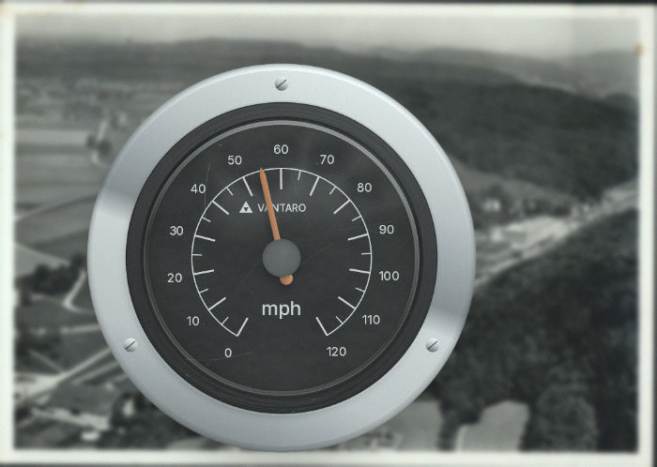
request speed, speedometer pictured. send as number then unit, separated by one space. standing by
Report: 55 mph
